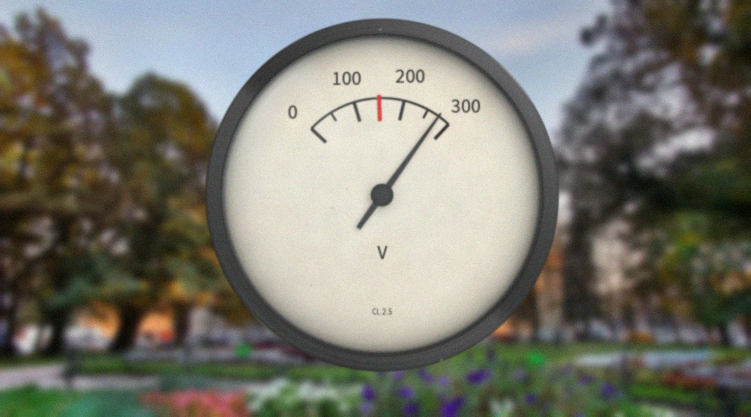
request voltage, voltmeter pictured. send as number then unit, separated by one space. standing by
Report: 275 V
